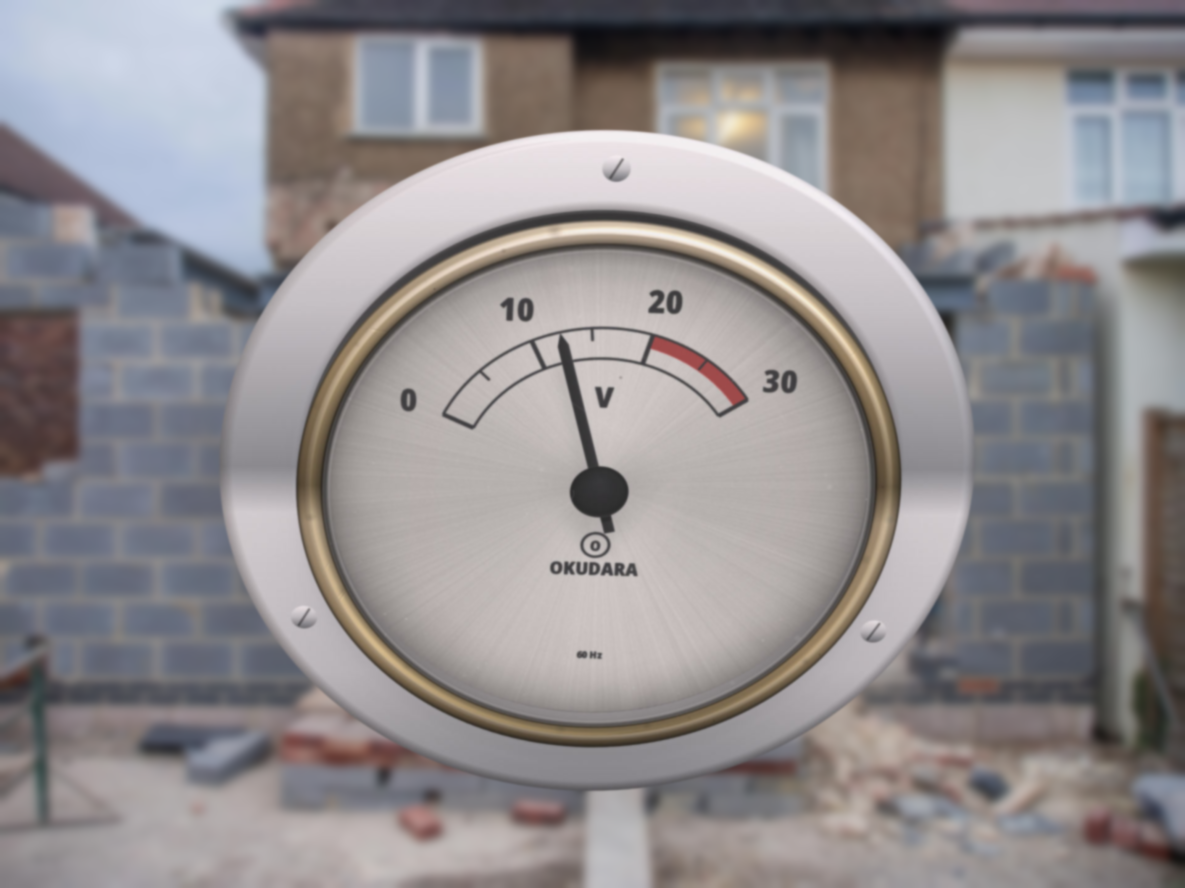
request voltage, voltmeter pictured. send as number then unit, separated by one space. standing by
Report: 12.5 V
